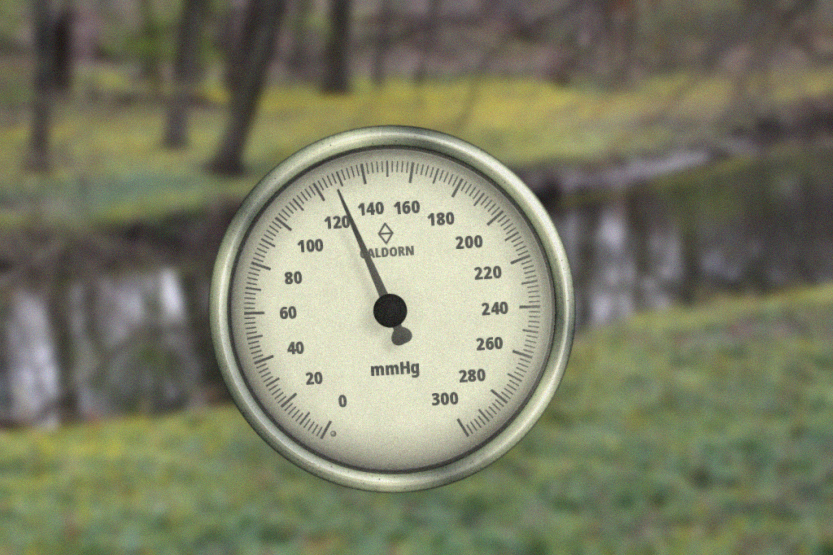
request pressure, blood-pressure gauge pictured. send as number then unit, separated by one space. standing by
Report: 128 mmHg
